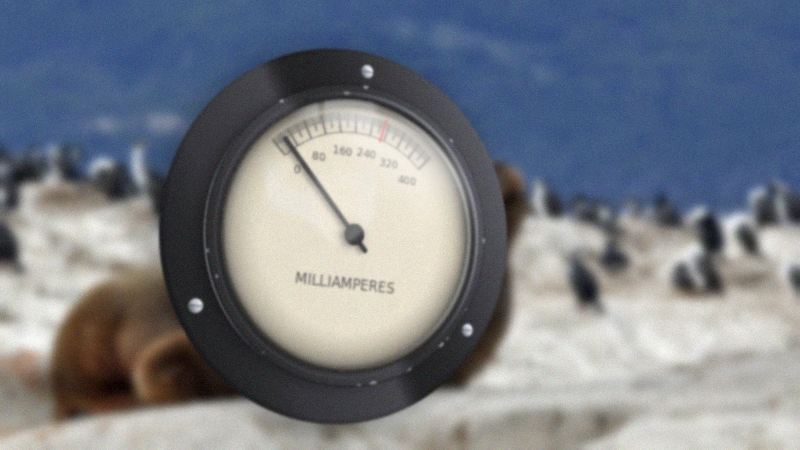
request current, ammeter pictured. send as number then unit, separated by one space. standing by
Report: 20 mA
